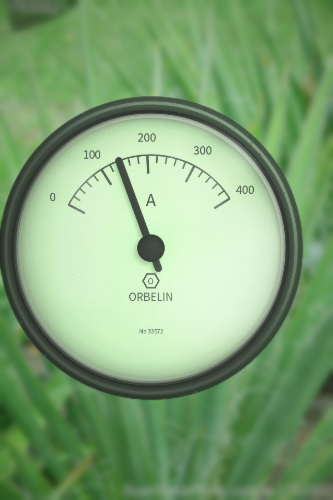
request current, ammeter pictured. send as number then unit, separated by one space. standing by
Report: 140 A
